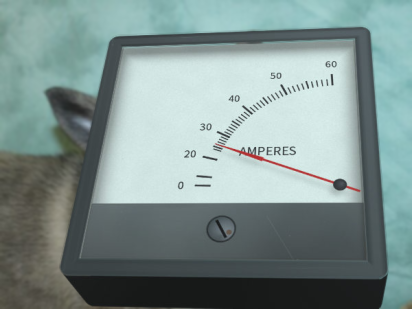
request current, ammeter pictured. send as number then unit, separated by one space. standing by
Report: 25 A
